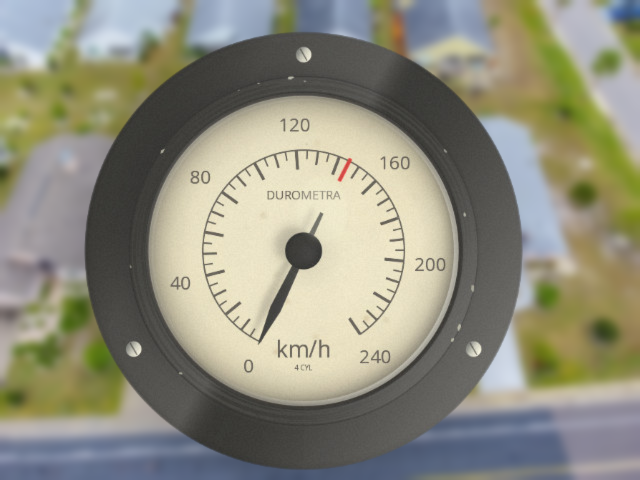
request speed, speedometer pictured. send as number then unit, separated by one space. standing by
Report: 0 km/h
